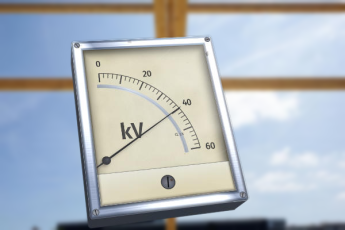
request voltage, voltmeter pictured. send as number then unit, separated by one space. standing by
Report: 40 kV
